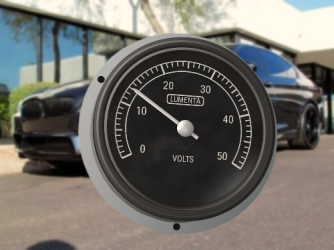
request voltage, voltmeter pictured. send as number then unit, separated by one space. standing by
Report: 13 V
